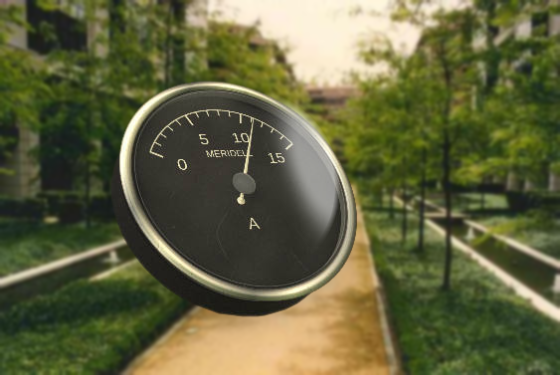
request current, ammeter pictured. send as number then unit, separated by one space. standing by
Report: 11 A
